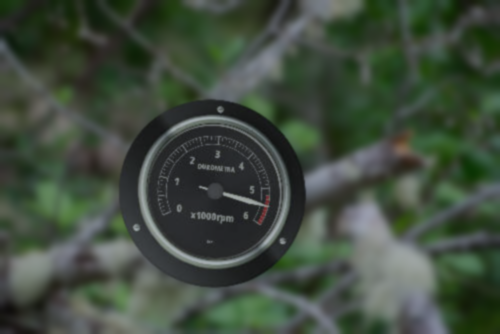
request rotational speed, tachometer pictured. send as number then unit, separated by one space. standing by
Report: 5500 rpm
